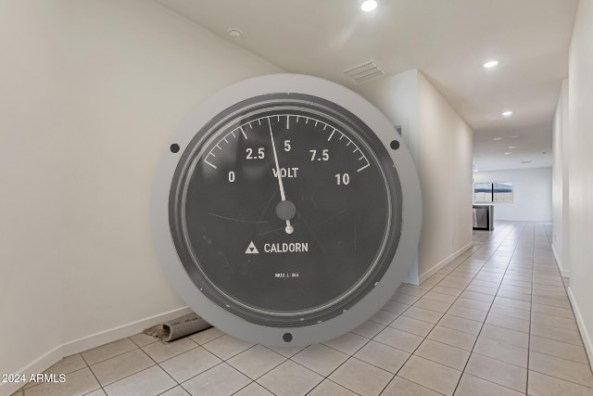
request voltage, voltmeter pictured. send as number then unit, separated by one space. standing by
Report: 4 V
